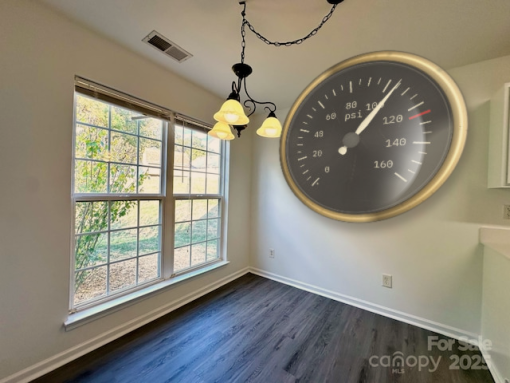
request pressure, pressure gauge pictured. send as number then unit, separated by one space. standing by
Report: 105 psi
